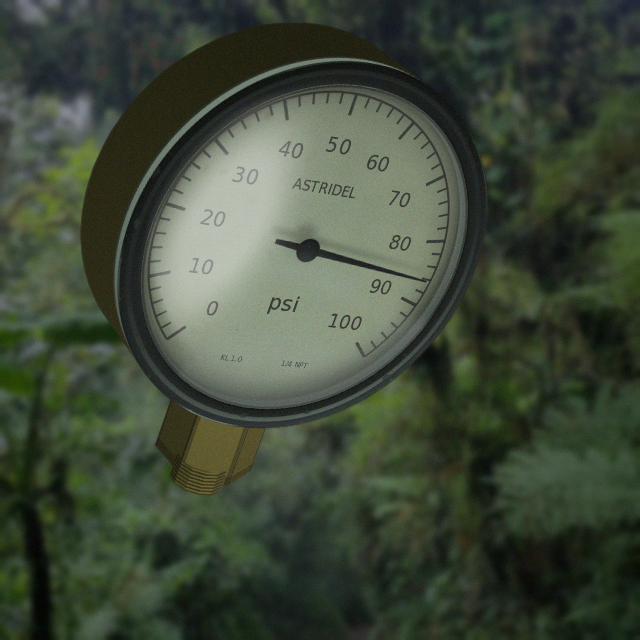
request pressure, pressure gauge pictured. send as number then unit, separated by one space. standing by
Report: 86 psi
